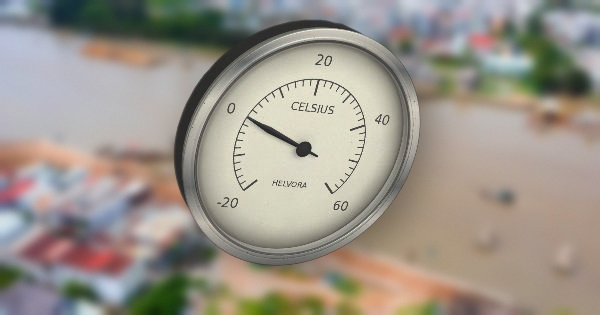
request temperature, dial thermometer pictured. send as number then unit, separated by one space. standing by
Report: 0 °C
